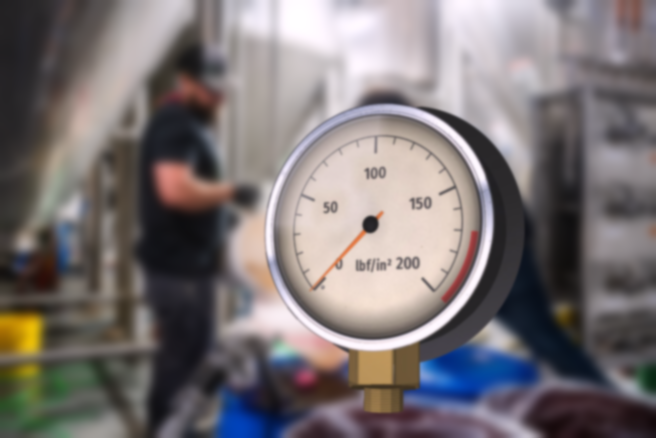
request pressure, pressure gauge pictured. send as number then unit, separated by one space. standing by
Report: 0 psi
